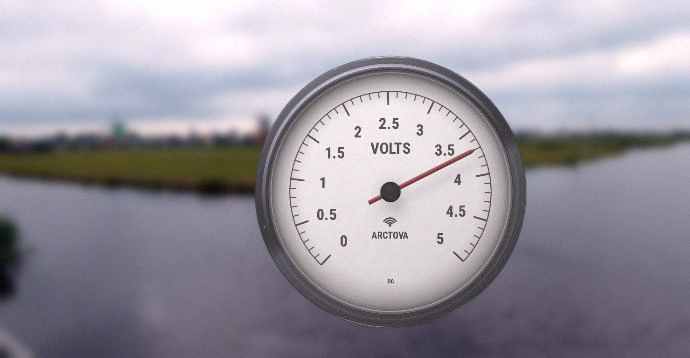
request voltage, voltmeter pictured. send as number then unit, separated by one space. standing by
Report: 3.7 V
